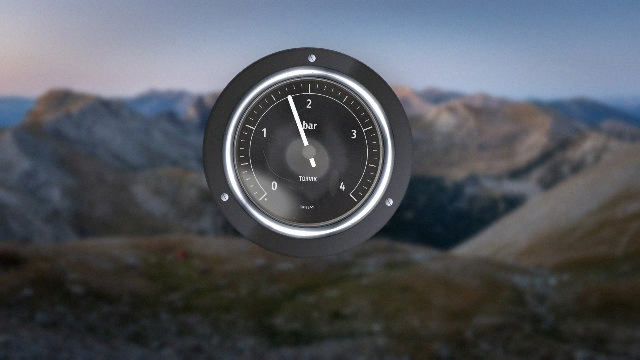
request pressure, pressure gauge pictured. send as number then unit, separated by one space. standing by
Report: 1.7 bar
